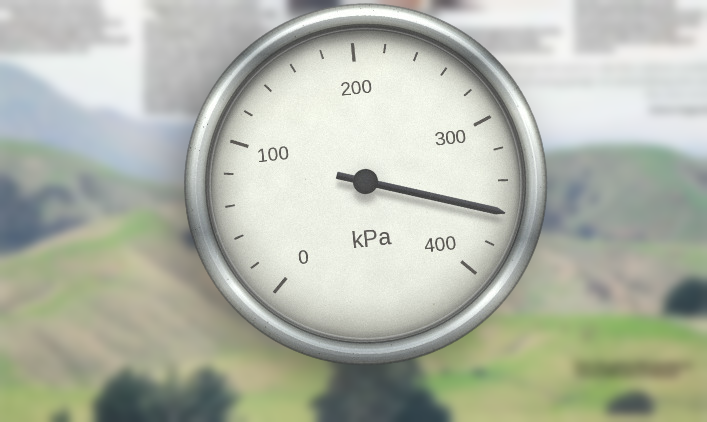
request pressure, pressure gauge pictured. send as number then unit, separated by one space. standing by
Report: 360 kPa
